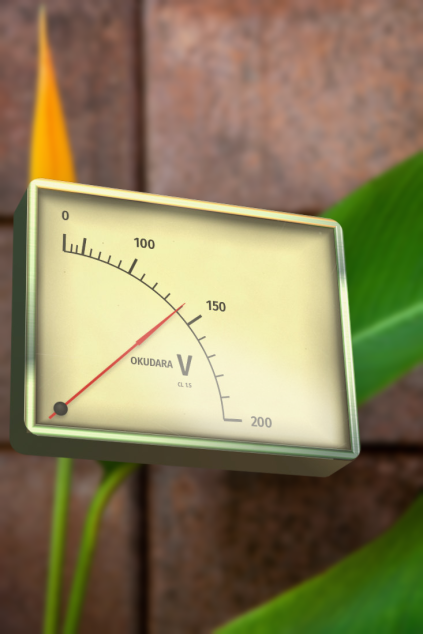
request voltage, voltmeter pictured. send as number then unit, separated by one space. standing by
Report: 140 V
